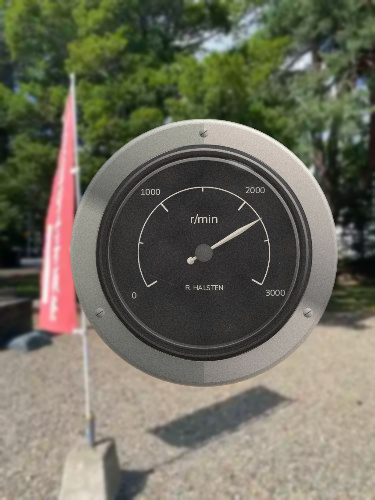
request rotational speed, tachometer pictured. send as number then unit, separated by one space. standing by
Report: 2250 rpm
